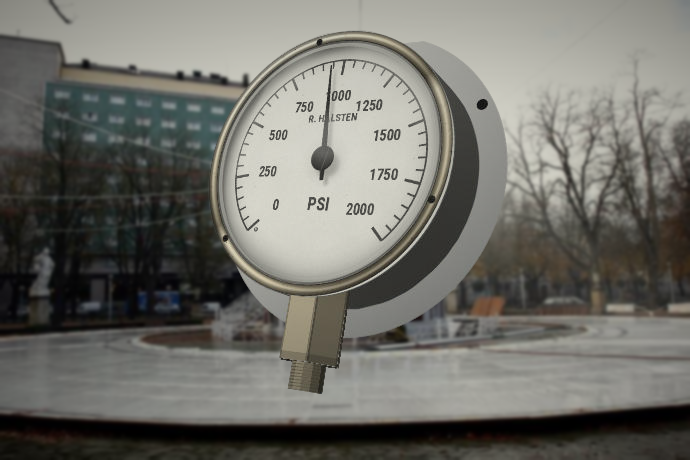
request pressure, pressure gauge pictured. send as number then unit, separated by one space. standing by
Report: 950 psi
